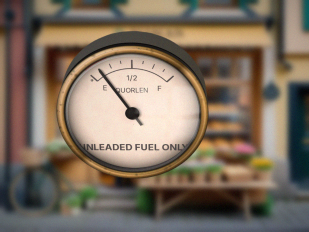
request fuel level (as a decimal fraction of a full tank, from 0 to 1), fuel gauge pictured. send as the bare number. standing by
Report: 0.125
